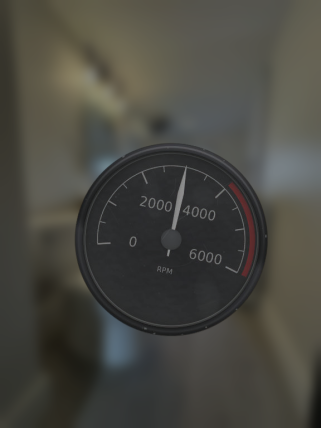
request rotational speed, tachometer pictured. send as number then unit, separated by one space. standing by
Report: 3000 rpm
